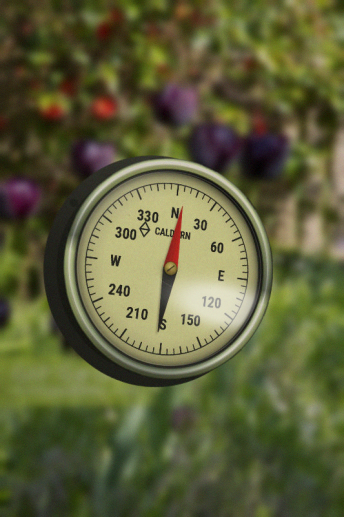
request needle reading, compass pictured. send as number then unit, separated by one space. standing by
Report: 5 °
